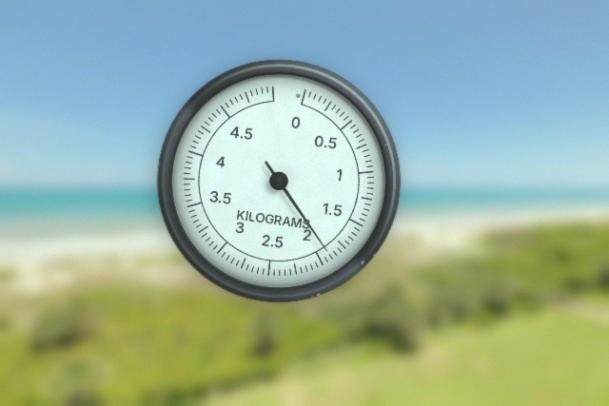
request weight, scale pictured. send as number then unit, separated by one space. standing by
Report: 1.9 kg
